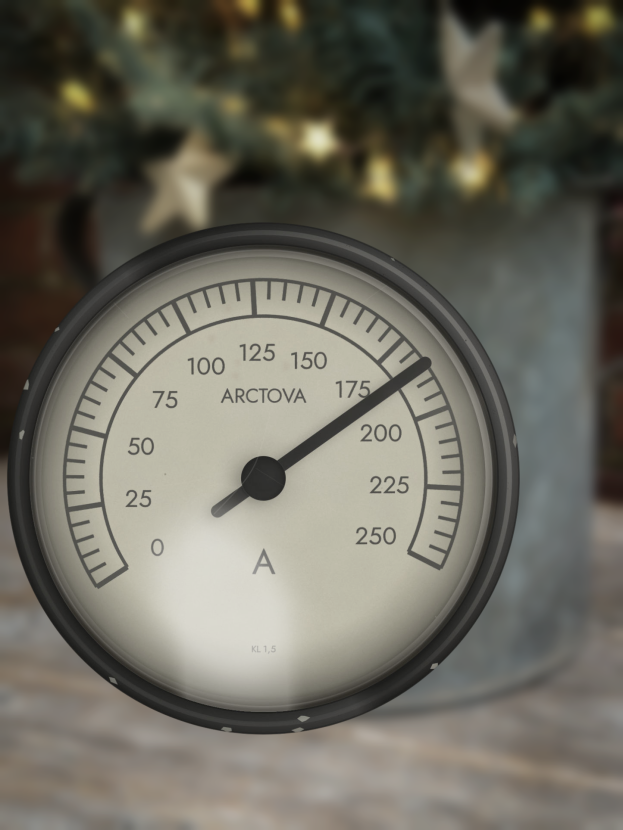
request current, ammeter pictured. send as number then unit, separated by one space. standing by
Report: 185 A
